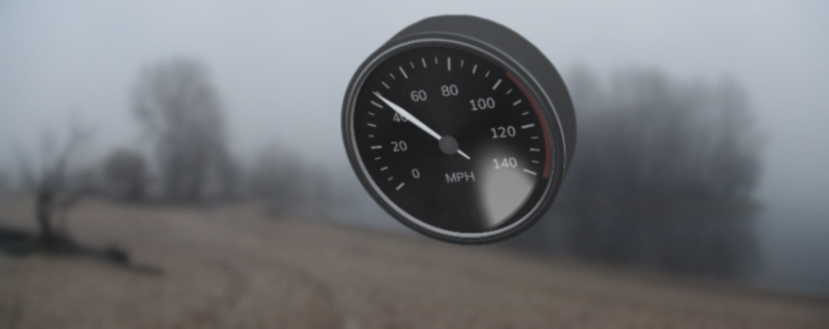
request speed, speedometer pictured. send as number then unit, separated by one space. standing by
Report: 45 mph
